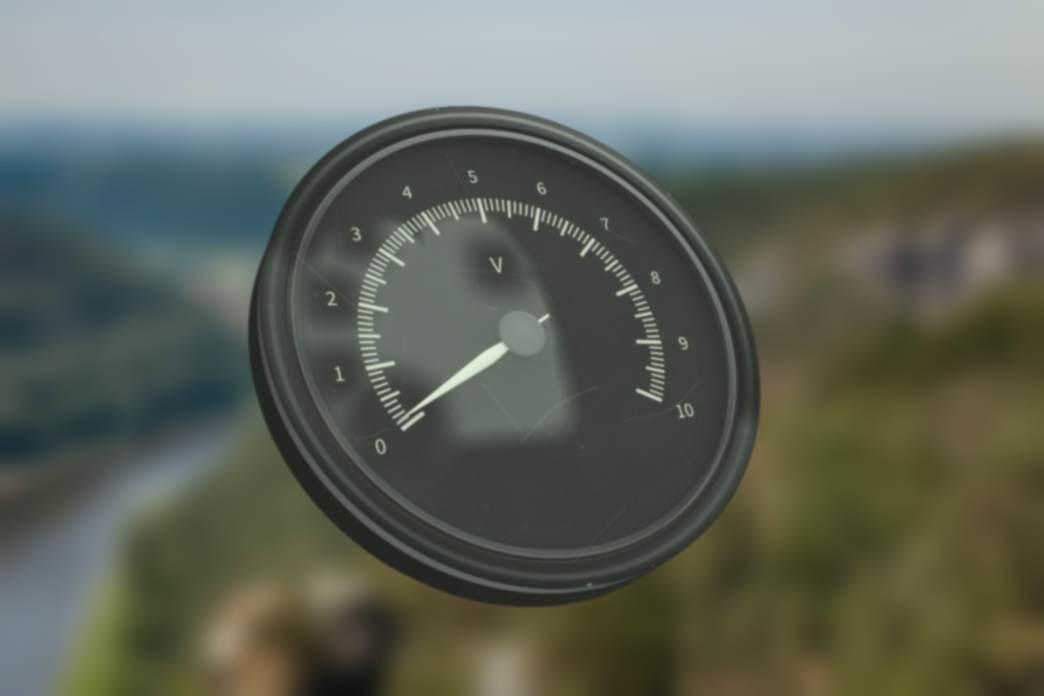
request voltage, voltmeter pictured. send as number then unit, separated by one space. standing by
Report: 0.1 V
